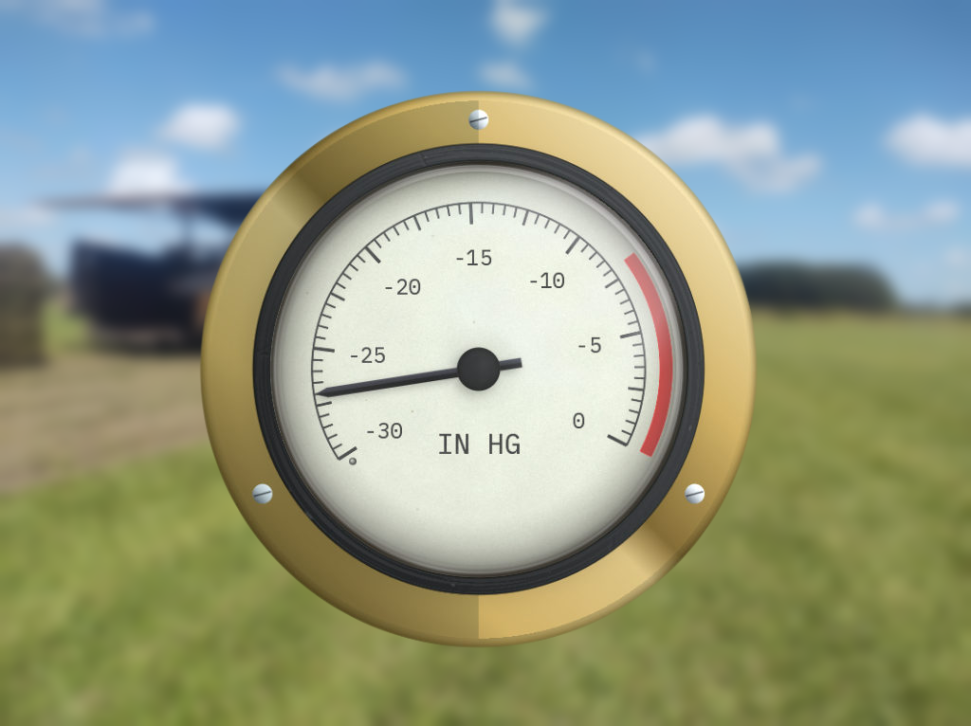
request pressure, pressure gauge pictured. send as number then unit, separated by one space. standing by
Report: -27 inHg
